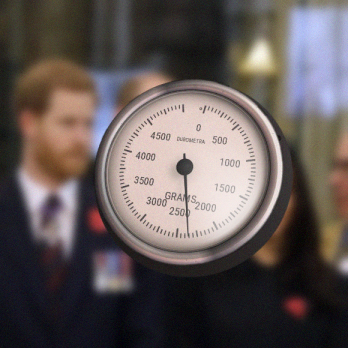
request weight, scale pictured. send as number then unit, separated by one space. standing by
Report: 2350 g
